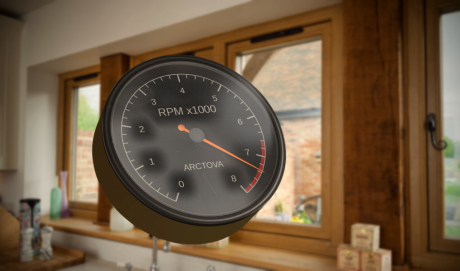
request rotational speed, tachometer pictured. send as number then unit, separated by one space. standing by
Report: 7400 rpm
